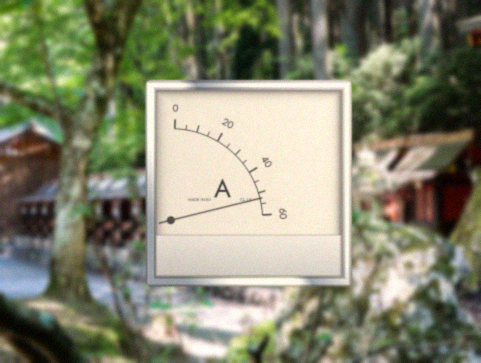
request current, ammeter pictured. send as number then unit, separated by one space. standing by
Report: 52.5 A
